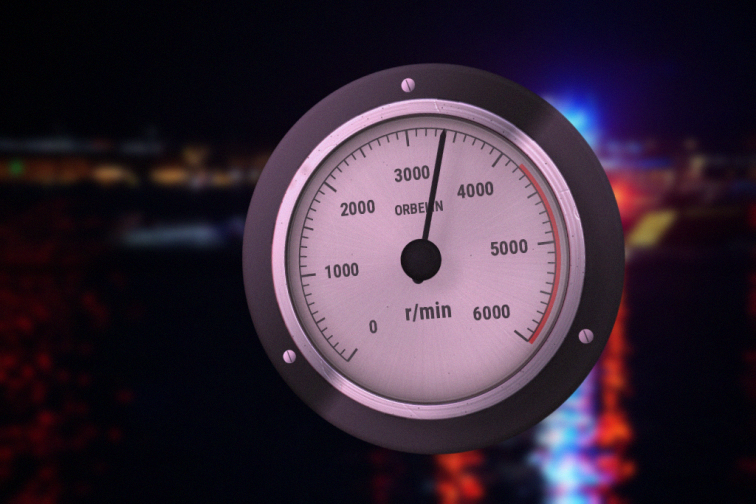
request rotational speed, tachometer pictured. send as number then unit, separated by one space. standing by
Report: 3400 rpm
